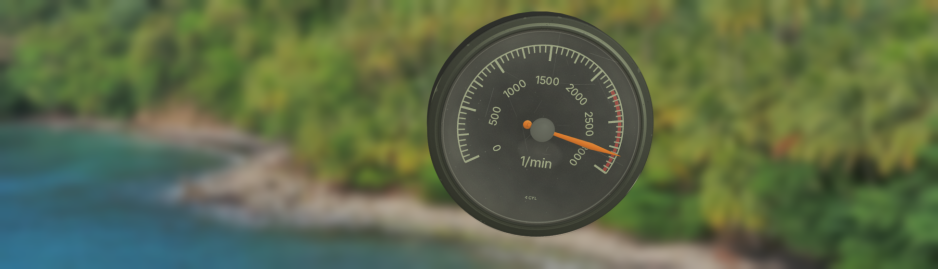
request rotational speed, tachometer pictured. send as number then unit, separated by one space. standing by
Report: 2800 rpm
